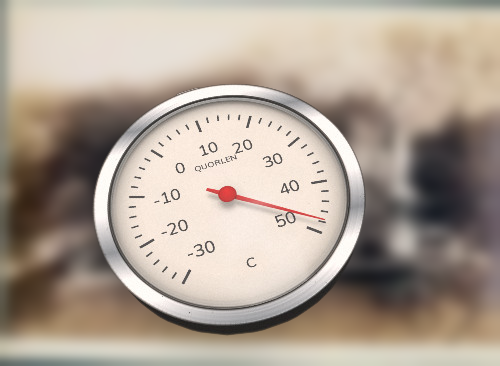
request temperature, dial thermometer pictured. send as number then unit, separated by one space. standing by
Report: 48 °C
